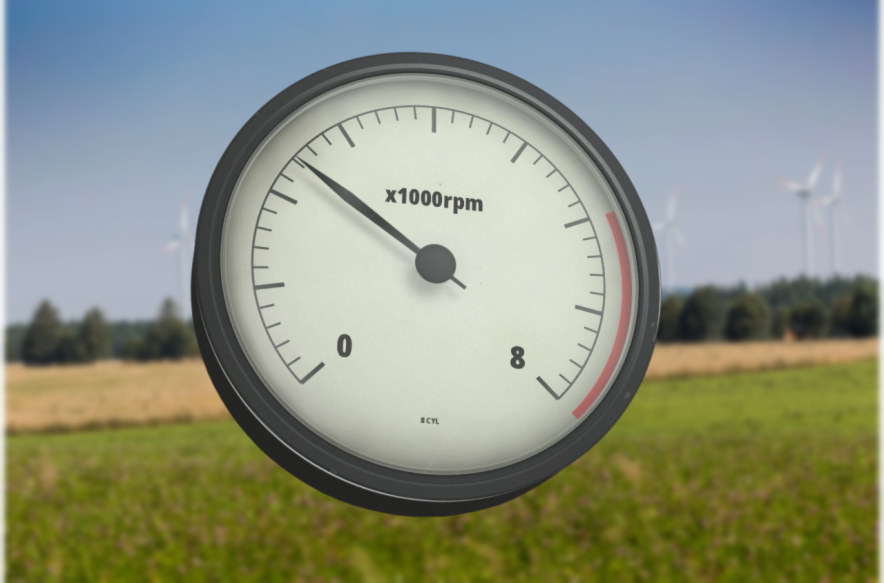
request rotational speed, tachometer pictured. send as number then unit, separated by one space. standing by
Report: 2400 rpm
